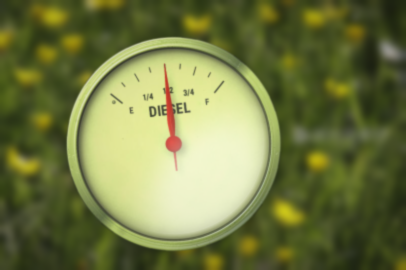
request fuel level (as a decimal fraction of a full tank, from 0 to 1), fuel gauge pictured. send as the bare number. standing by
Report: 0.5
